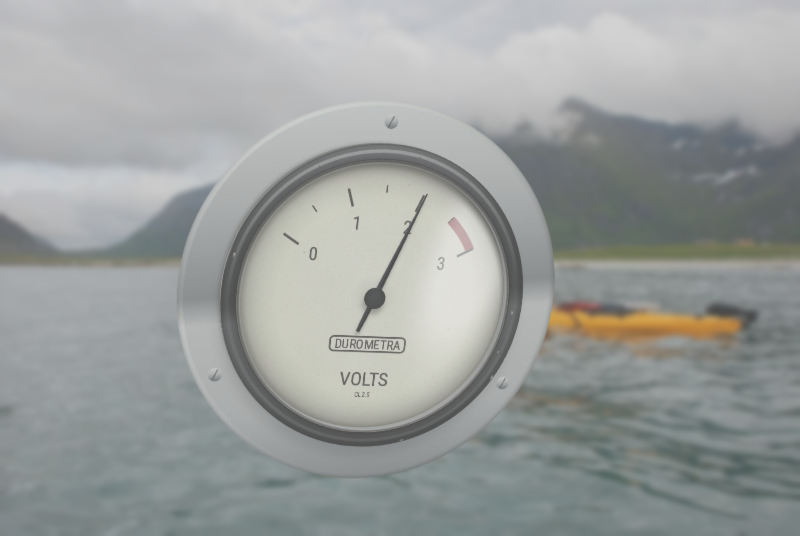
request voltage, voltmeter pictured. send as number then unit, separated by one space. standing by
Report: 2 V
